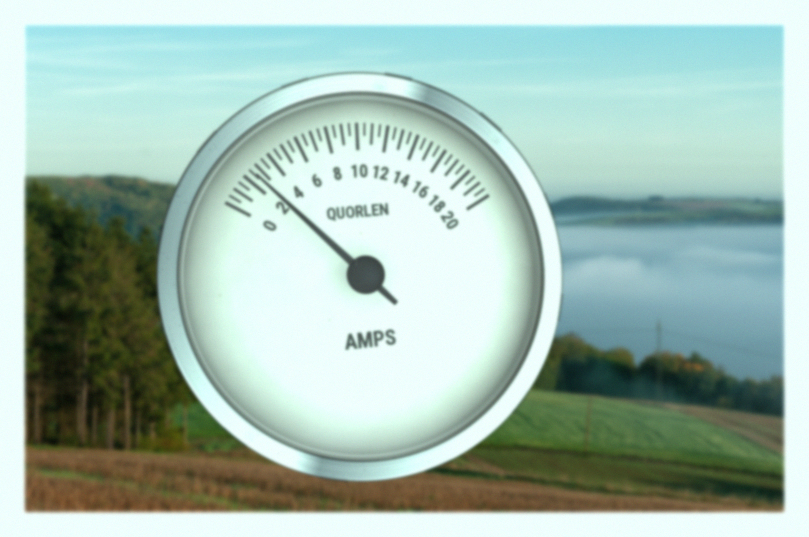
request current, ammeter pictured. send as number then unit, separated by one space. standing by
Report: 2.5 A
